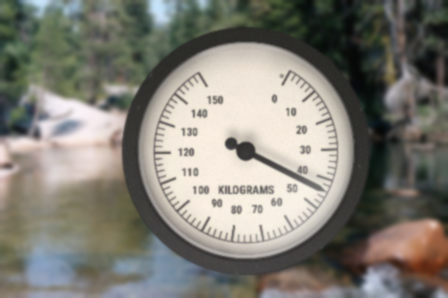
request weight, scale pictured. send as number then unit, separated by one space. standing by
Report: 44 kg
